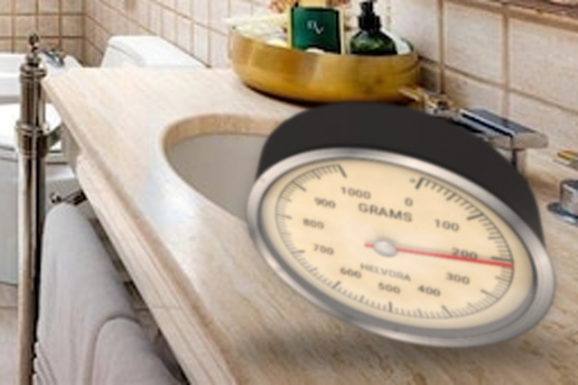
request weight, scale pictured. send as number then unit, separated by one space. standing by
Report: 200 g
